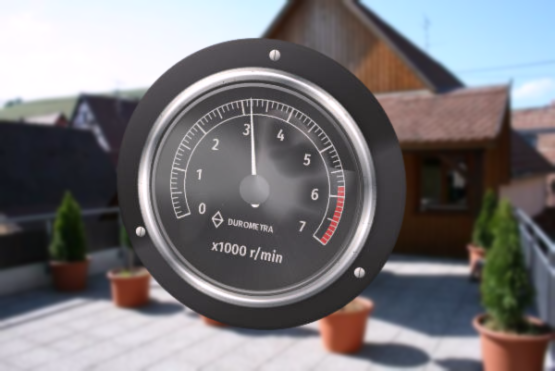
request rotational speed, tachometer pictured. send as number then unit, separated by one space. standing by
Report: 3200 rpm
